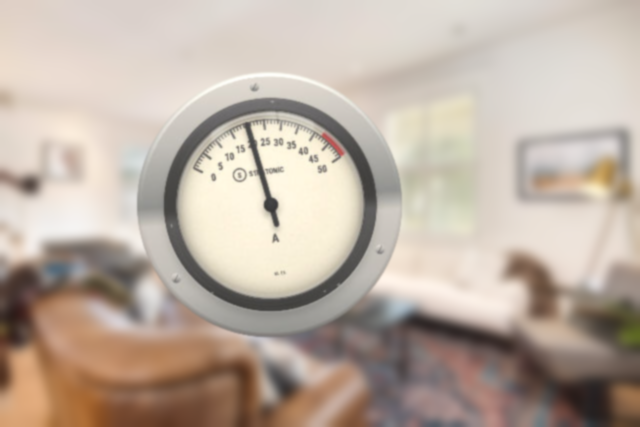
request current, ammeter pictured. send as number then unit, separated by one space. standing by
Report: 20 A
